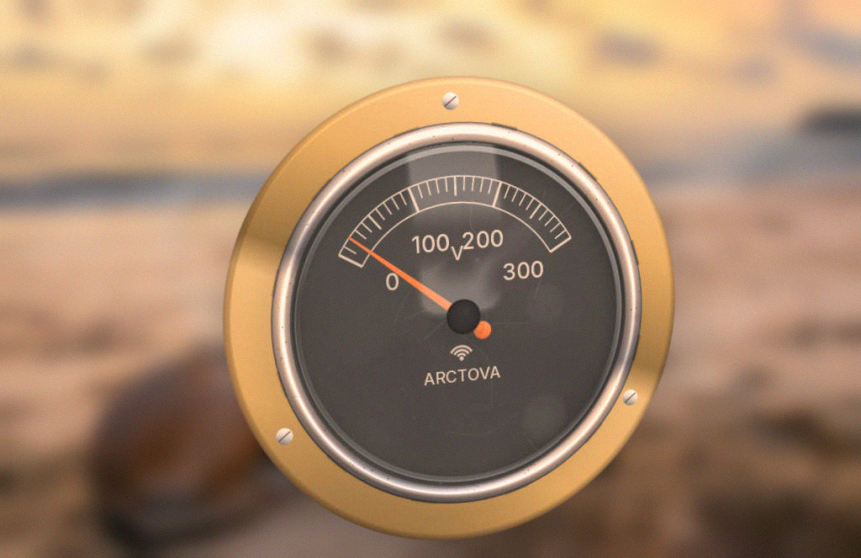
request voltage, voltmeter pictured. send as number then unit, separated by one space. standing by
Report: 20 V
